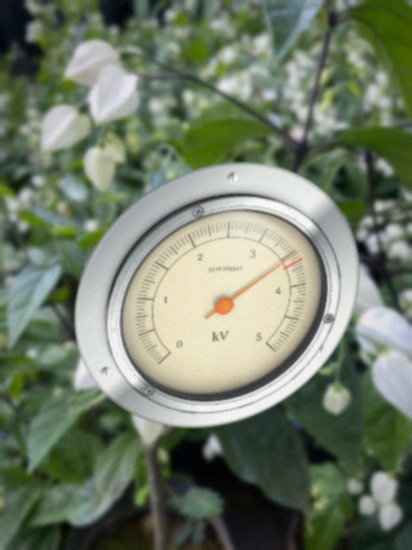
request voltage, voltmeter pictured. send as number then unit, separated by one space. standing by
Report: 3.5 kV
